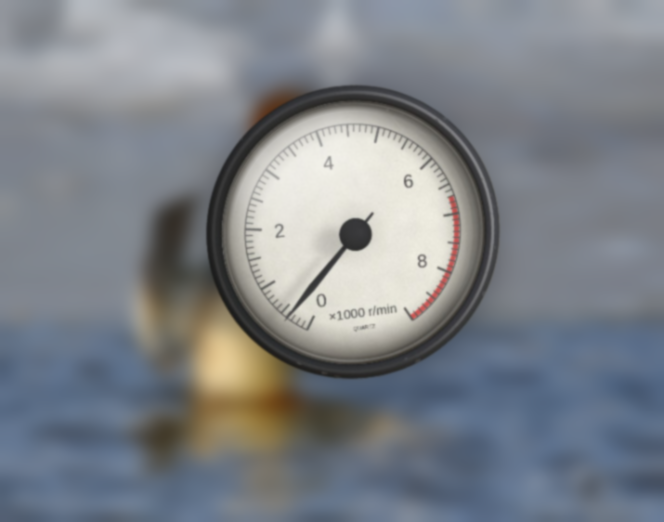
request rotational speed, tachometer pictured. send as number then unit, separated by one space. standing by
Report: 400 rpm
